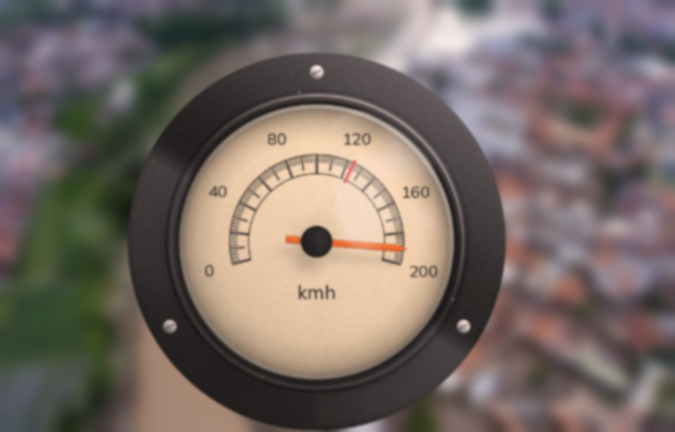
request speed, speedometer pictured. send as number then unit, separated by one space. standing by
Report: 190 km/h
